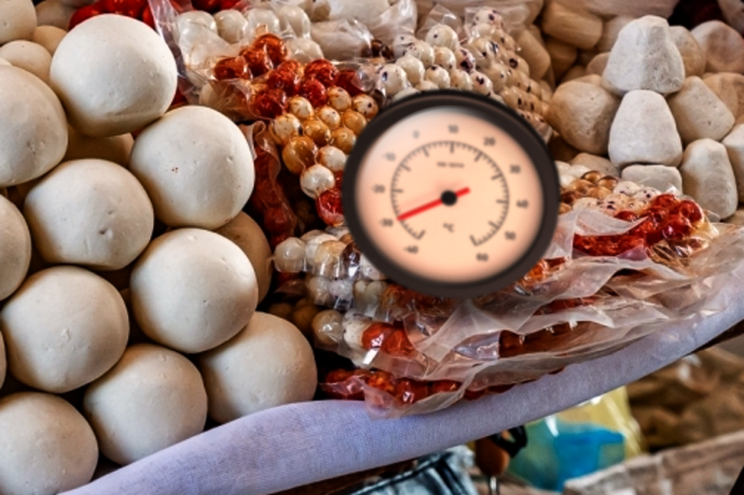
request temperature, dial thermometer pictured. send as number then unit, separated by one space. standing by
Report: -30 °C
